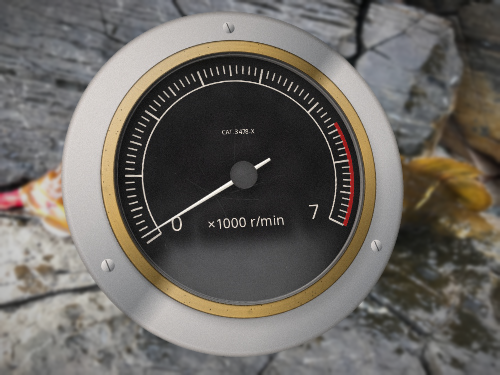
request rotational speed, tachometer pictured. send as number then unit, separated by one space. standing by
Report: 100 rpm
